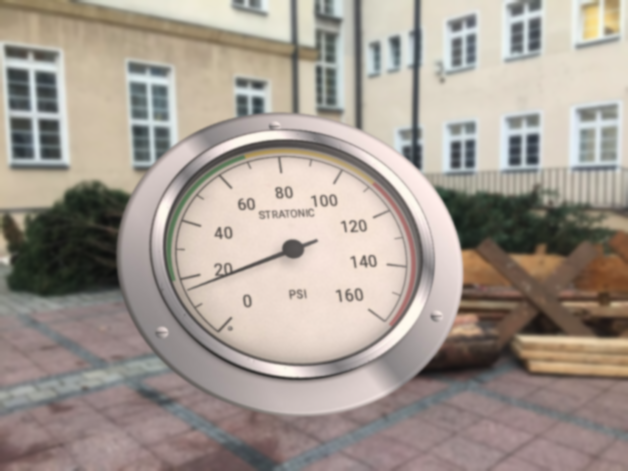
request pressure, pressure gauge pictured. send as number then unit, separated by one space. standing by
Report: 15 psi
